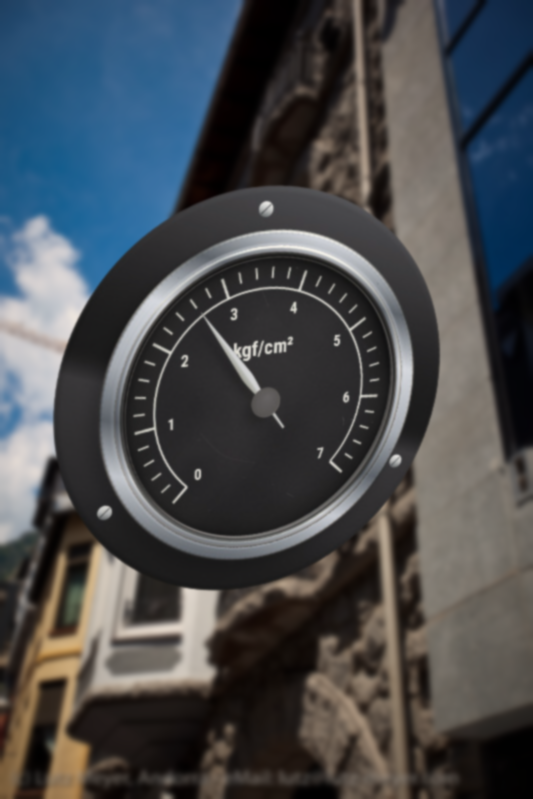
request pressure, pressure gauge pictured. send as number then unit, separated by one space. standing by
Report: 2.6 kg/cm²
